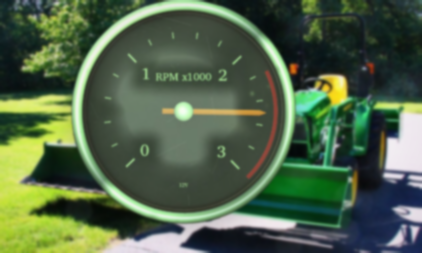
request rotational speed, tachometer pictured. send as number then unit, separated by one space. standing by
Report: 2500 rpm
